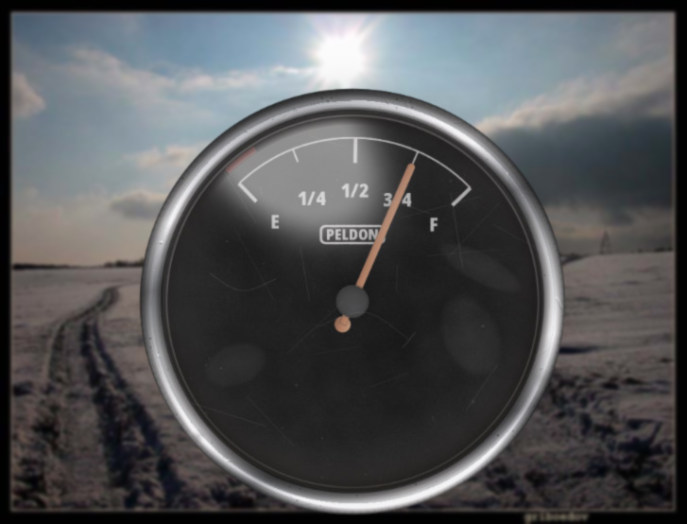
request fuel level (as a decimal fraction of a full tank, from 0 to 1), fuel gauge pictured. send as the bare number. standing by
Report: 0.75
